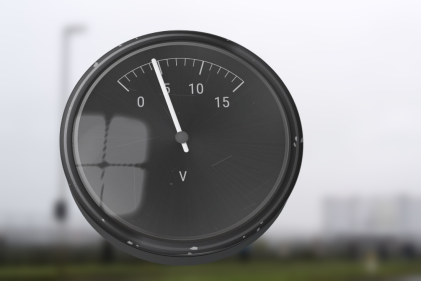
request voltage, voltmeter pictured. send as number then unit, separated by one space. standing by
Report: 4.5 V
